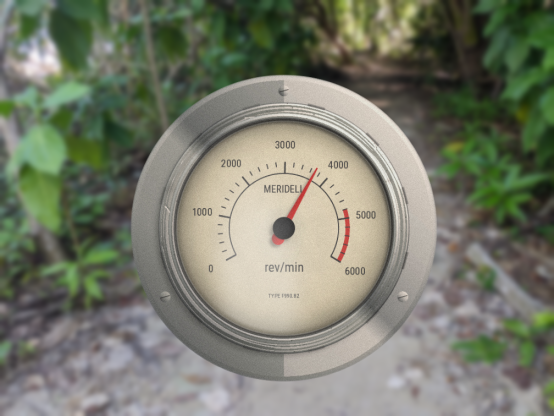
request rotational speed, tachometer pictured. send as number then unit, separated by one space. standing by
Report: 3700 rpm
